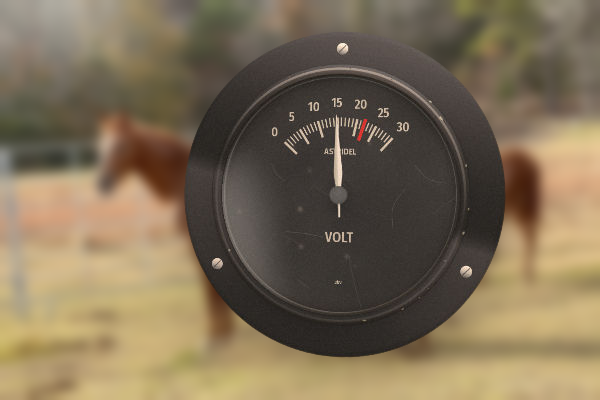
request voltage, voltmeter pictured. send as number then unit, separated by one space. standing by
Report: 15 V
